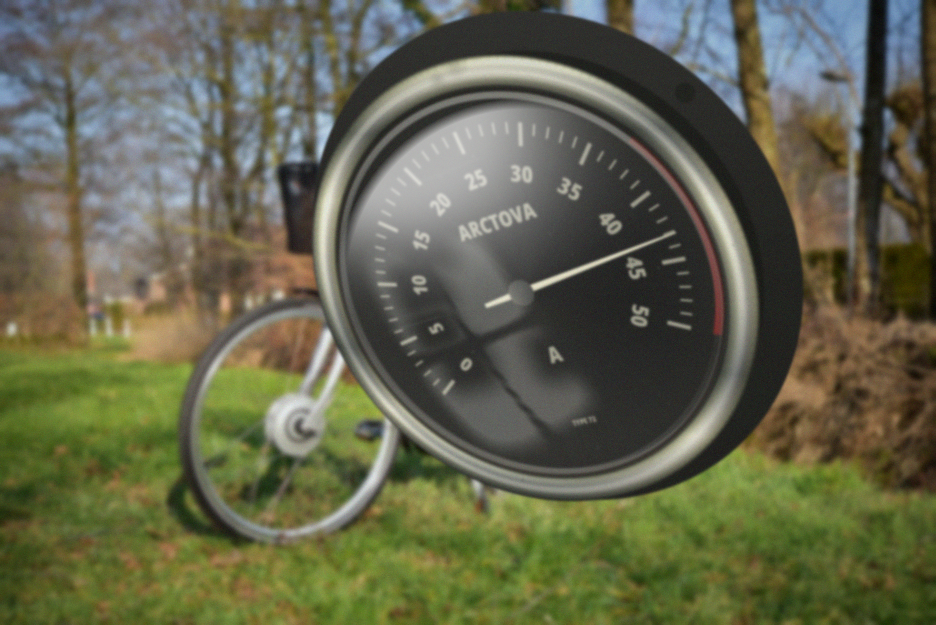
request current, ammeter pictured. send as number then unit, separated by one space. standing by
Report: 43 A
